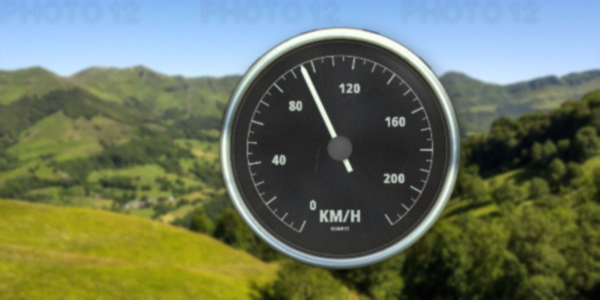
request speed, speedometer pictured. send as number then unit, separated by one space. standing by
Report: 95 km/h
